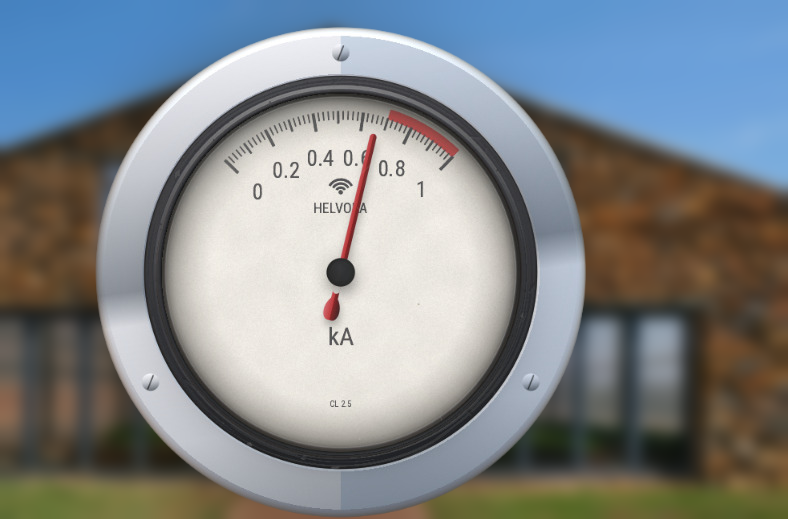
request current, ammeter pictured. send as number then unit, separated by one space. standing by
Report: 0.66 kA
